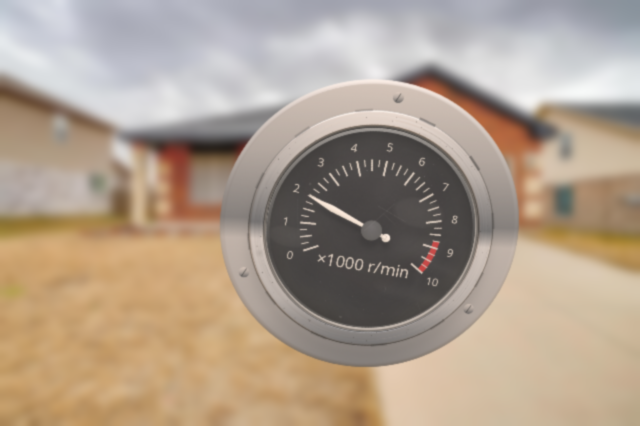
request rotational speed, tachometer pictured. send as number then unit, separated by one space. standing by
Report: 2000 rpm
